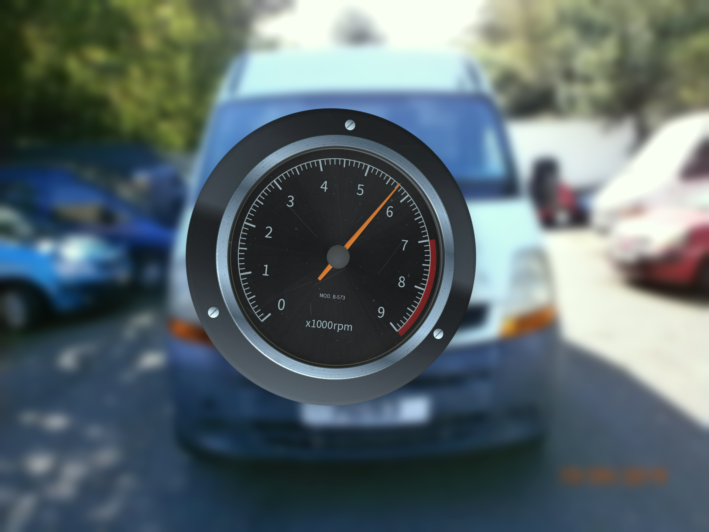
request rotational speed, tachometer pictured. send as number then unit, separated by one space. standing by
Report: 5700 rpm
